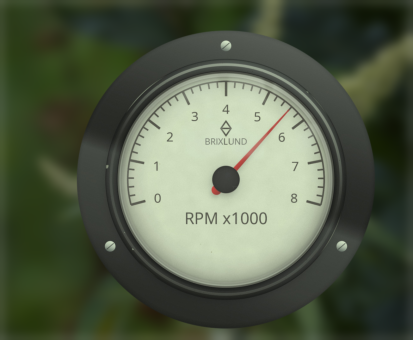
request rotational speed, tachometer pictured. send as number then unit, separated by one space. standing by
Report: 5600 rpm
